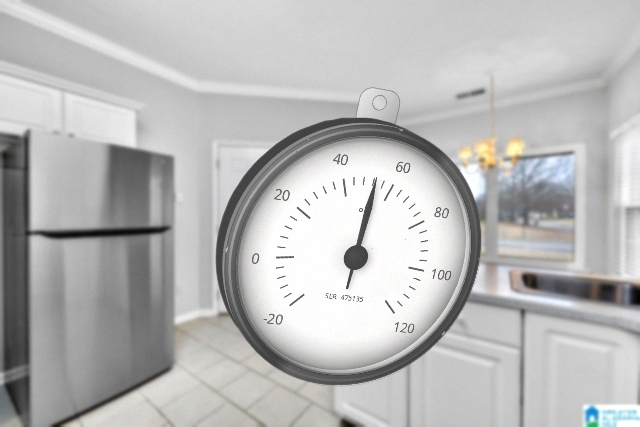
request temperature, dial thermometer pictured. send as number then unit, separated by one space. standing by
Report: 52 °F
